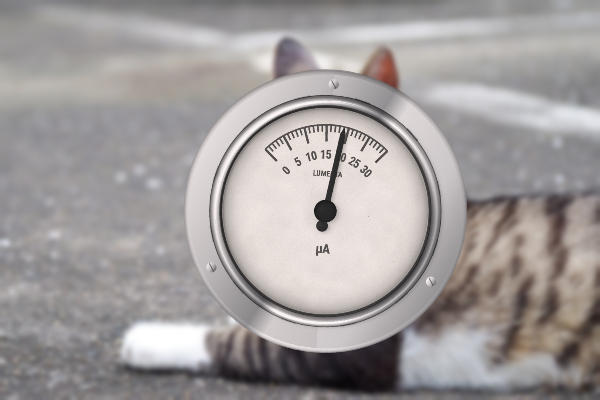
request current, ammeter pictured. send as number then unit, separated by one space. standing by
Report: 19 µA
